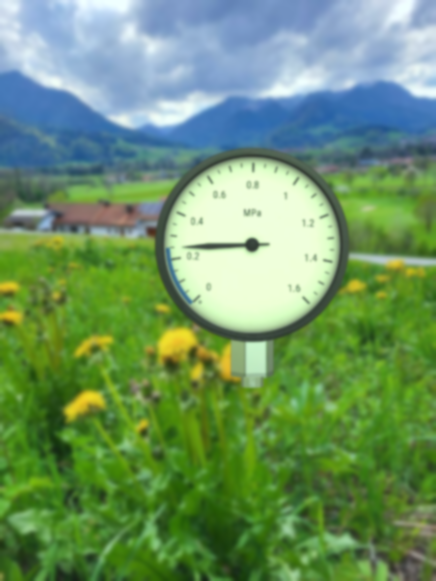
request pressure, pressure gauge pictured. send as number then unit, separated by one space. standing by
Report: 0.25 MPa
